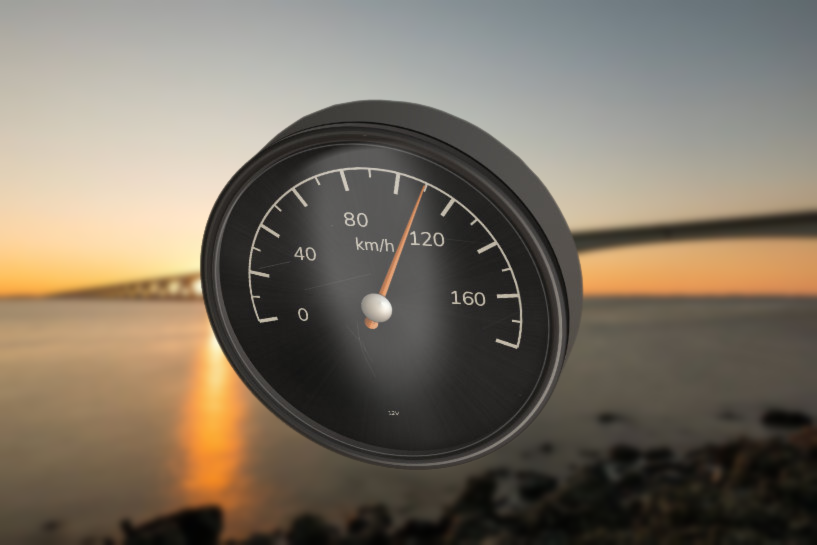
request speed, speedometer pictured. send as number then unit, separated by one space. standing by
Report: 110 km/h
